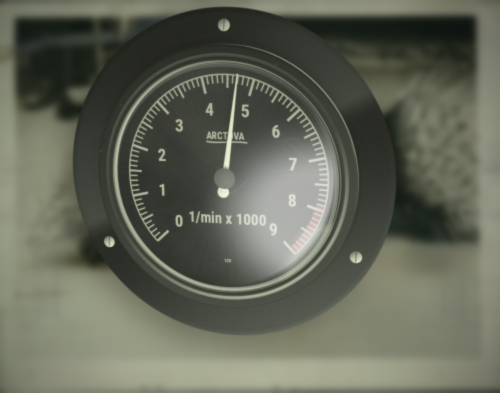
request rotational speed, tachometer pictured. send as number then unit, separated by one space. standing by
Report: 4700 rpm
